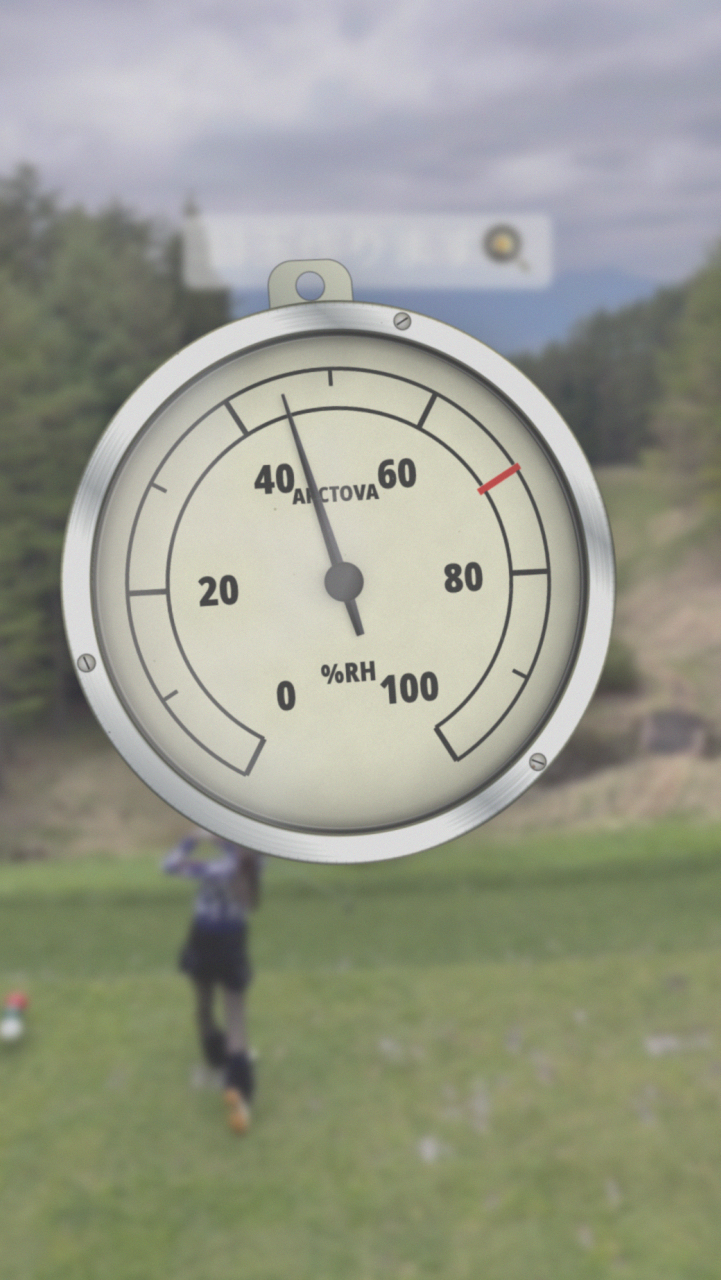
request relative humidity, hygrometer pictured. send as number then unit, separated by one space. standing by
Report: 45 %
